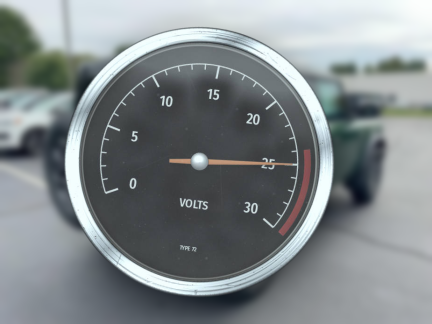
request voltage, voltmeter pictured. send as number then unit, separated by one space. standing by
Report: 25 V
